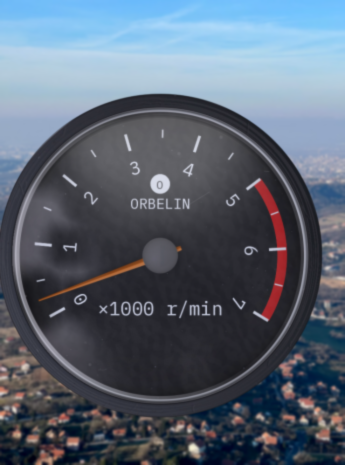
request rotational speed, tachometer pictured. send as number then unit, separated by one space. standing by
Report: 250 rpm
